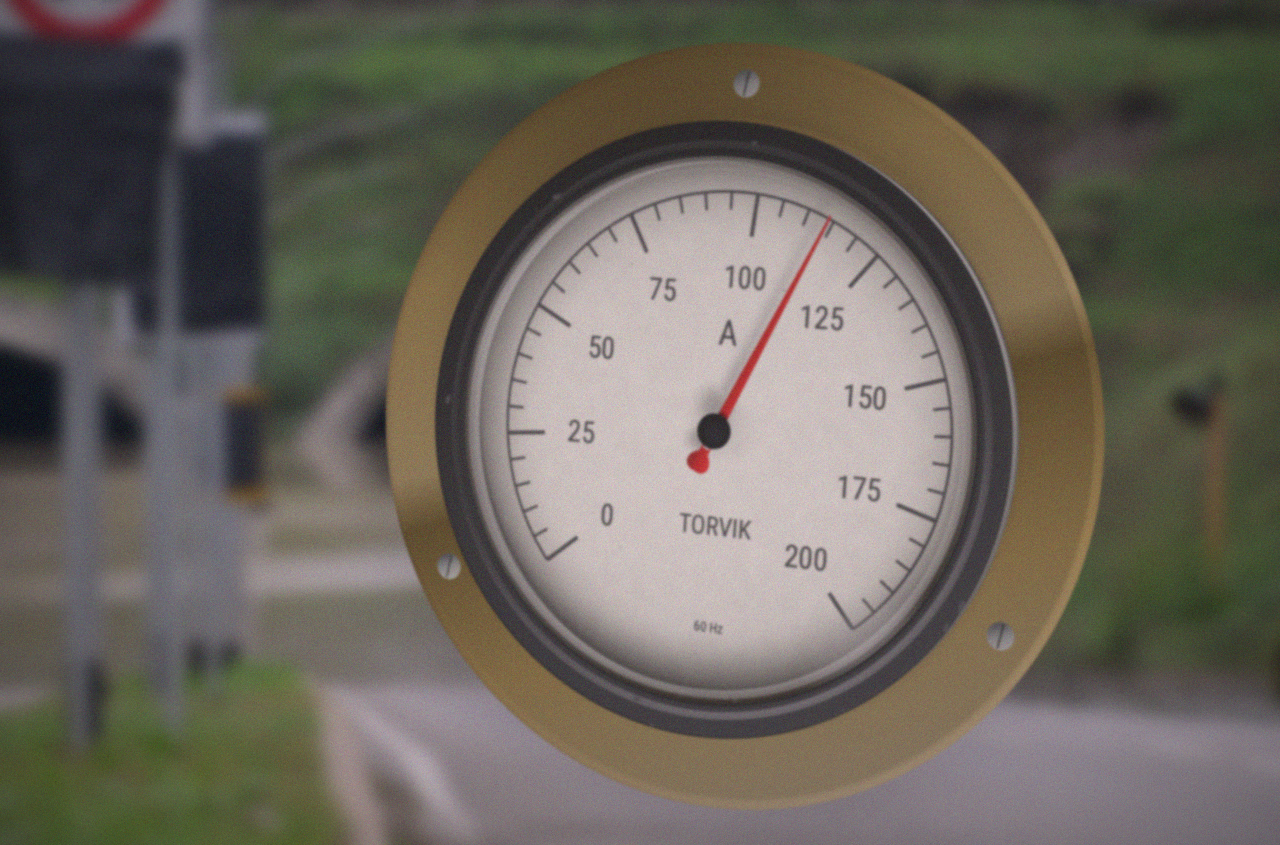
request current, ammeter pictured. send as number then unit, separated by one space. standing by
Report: 115 A
